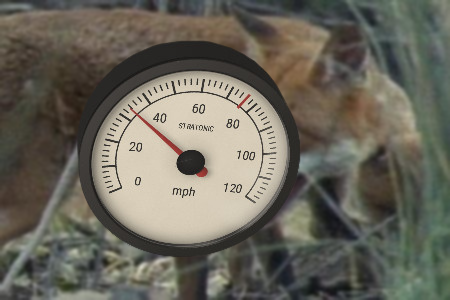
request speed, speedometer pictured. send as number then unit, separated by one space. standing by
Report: 34 mph
